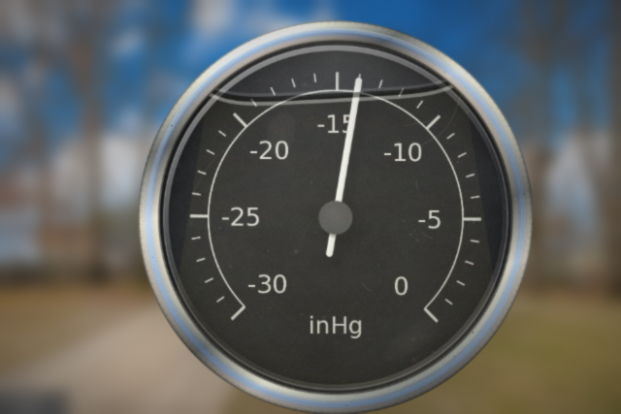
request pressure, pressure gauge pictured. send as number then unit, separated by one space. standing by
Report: -14 inHg
